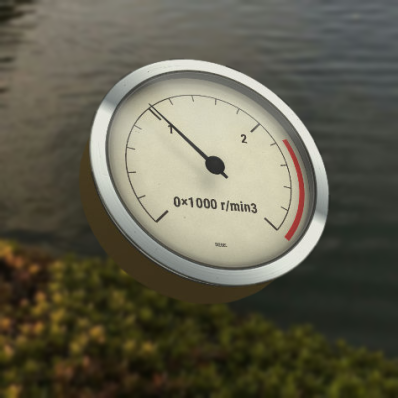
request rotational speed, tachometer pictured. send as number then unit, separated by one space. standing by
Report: 1000 rpm
